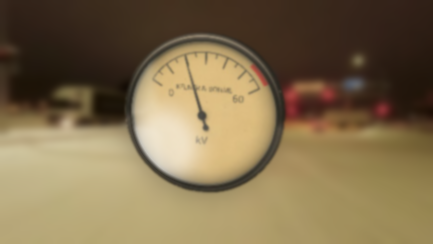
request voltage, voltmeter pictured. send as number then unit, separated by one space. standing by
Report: 20 kV
